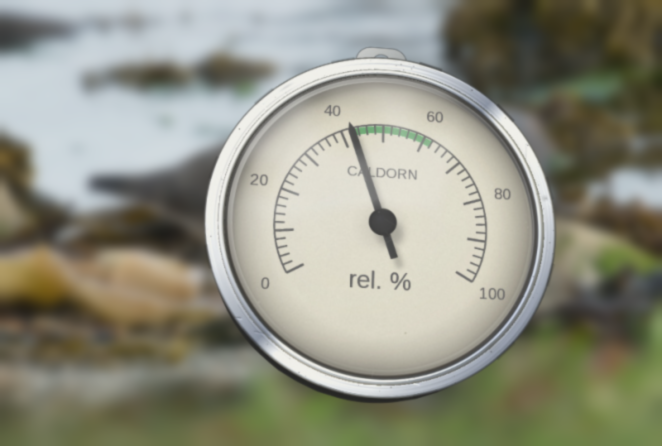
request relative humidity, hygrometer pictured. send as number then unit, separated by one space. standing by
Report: 42 %
